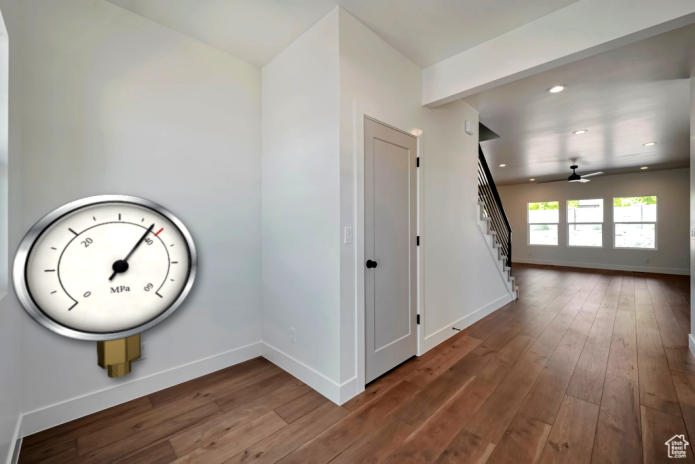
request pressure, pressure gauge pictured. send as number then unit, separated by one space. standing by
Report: 37.5 MPa
